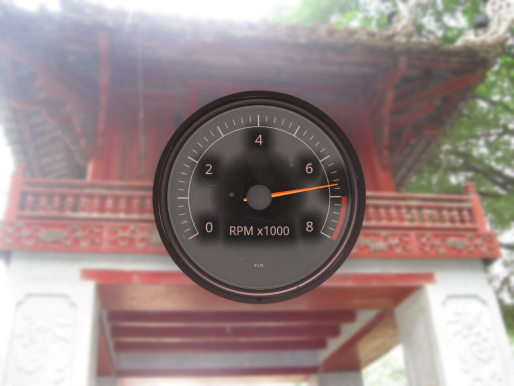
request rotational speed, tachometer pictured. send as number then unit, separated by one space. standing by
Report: 6700 rpm
